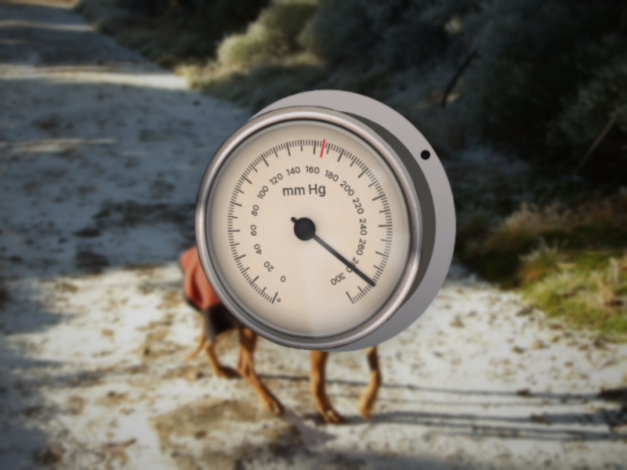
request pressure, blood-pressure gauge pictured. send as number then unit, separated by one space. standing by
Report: 280 mmHg
